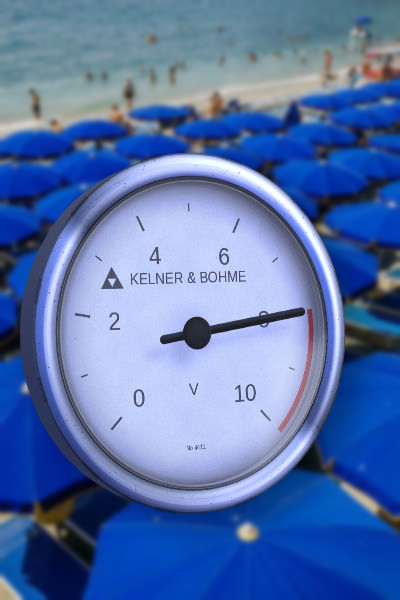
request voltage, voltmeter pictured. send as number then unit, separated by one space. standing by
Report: 8 V
